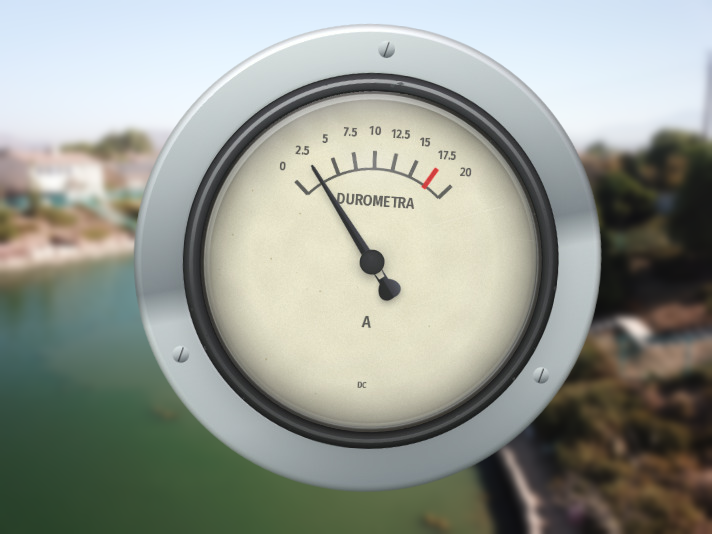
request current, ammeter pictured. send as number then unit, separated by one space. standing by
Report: 2.5 A
